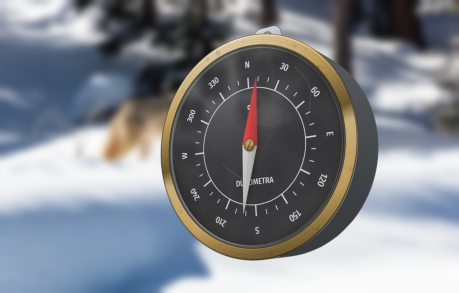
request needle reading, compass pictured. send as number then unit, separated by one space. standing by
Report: 10 °
